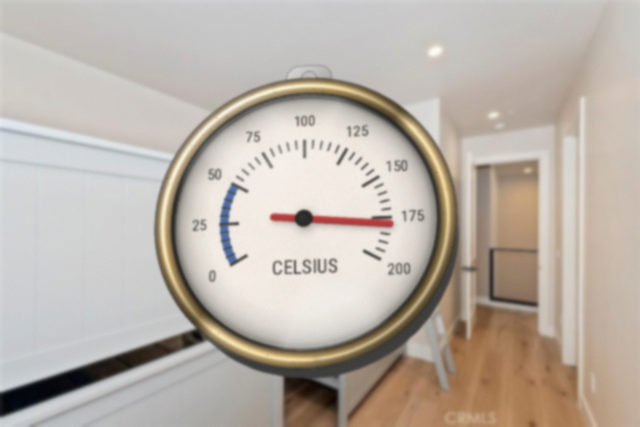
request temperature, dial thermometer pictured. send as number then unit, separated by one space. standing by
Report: 180 °C
